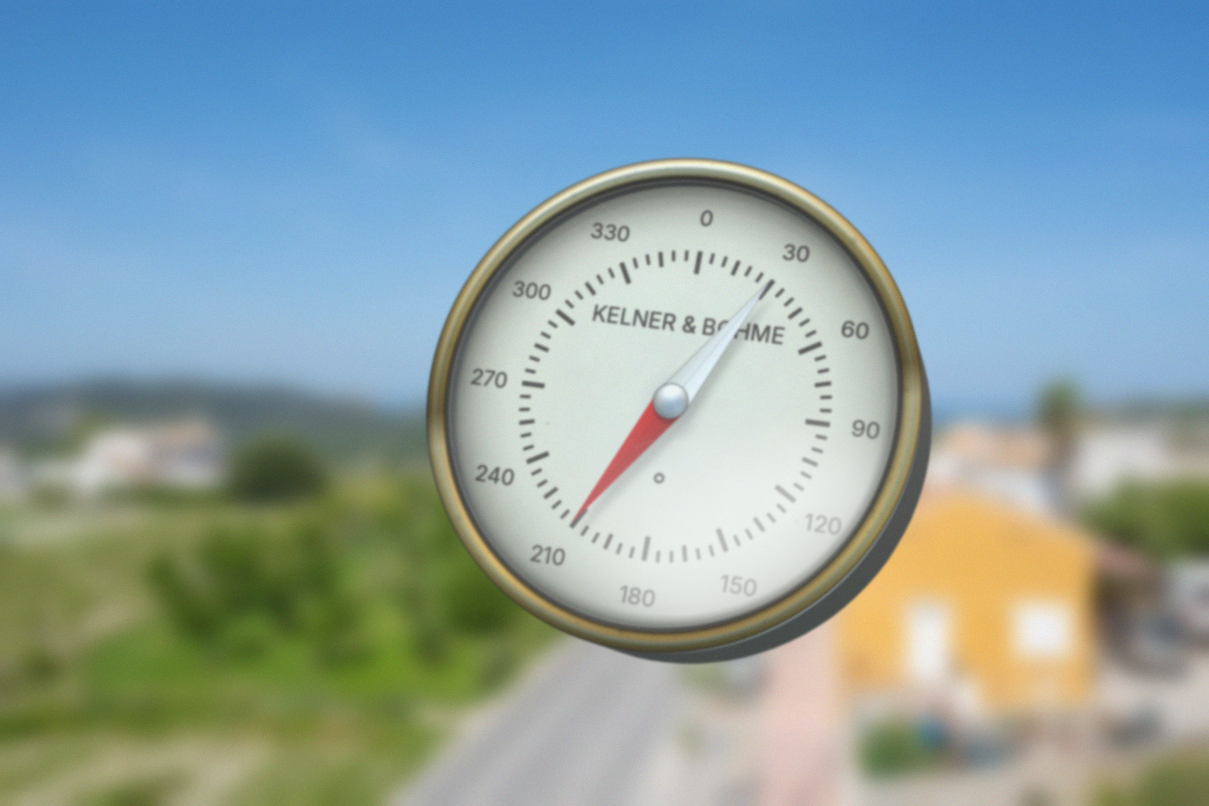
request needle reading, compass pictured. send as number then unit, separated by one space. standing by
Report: 210 °
